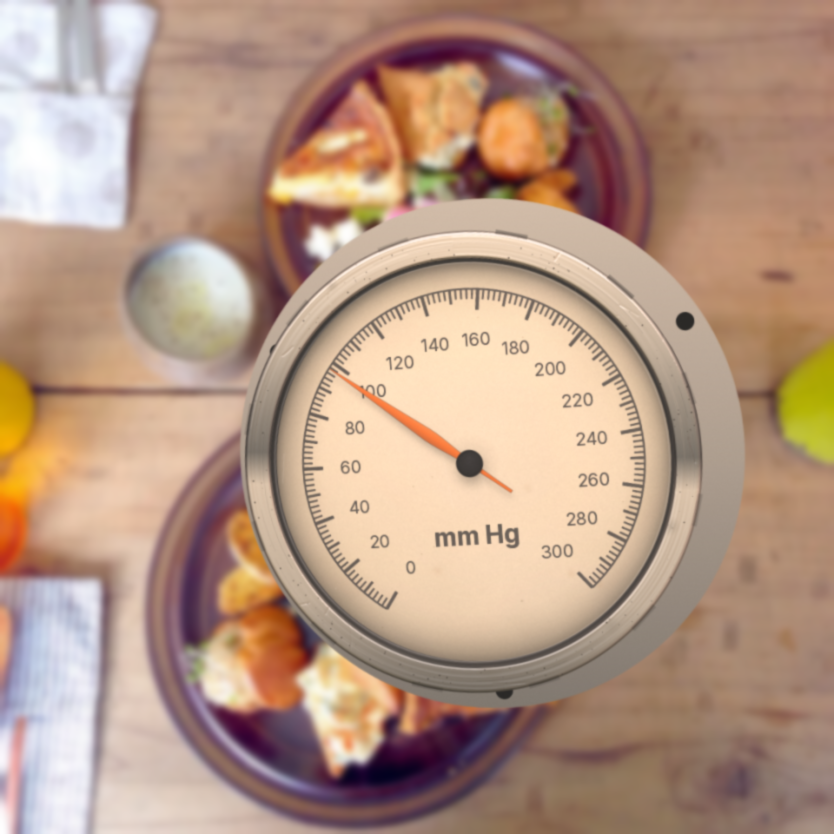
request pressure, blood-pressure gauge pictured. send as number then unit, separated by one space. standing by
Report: 98 mmHg
